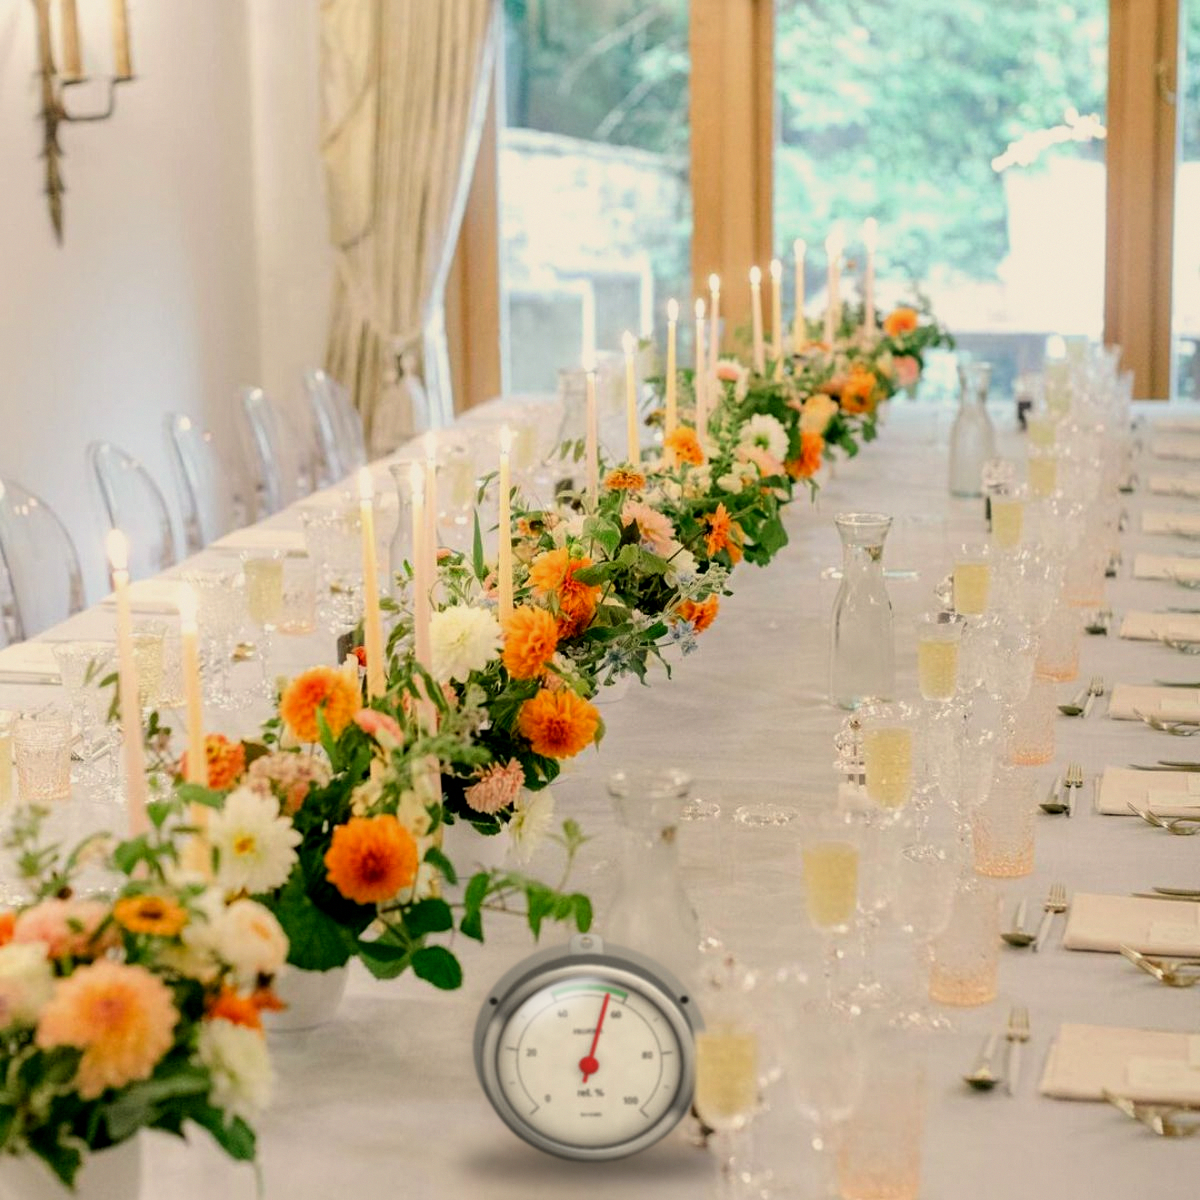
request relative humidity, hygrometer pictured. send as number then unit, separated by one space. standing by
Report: 55 %
